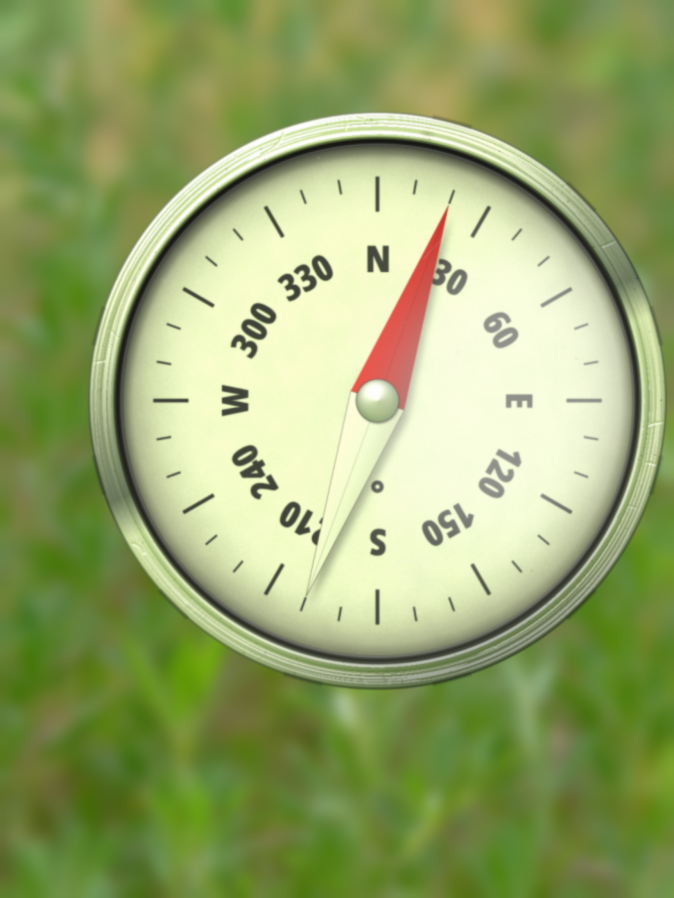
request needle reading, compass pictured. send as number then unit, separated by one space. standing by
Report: 20 °
